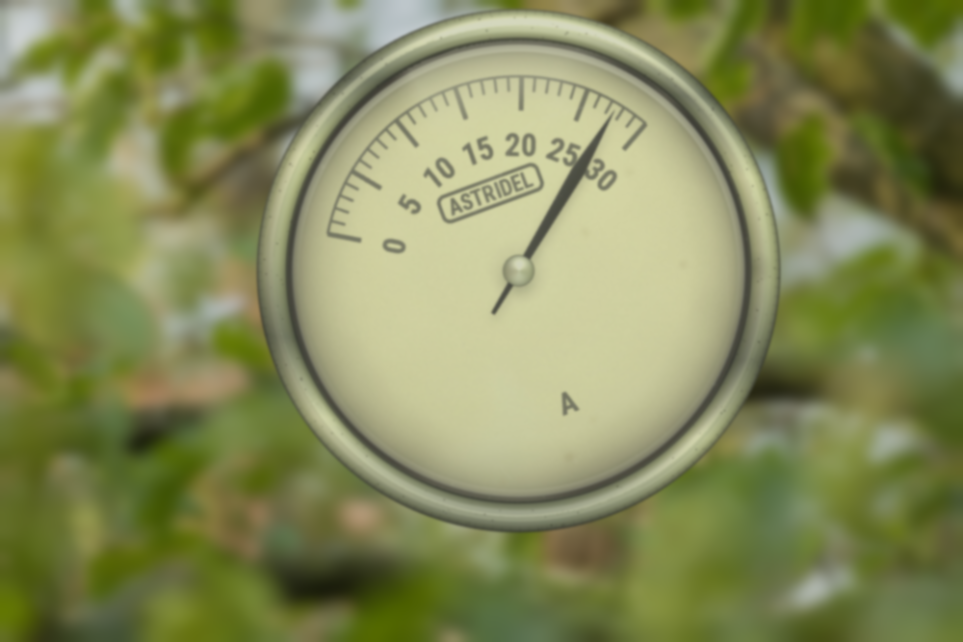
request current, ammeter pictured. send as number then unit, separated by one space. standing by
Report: 27.5 A
